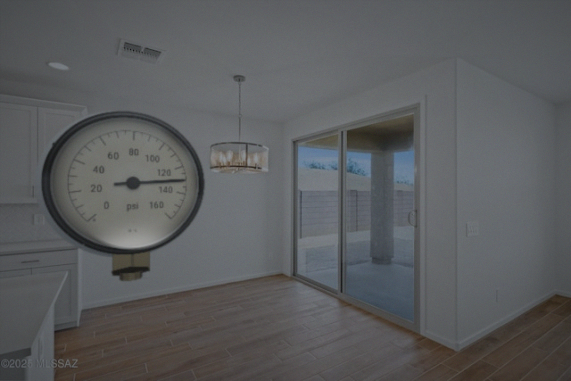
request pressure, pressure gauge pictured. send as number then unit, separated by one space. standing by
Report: 130 psi
